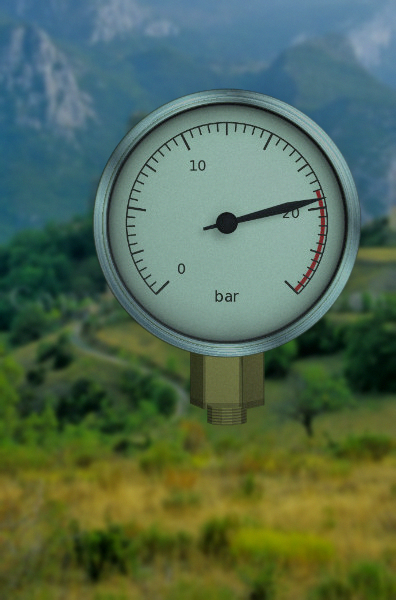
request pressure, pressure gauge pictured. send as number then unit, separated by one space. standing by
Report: 19.5 bar
